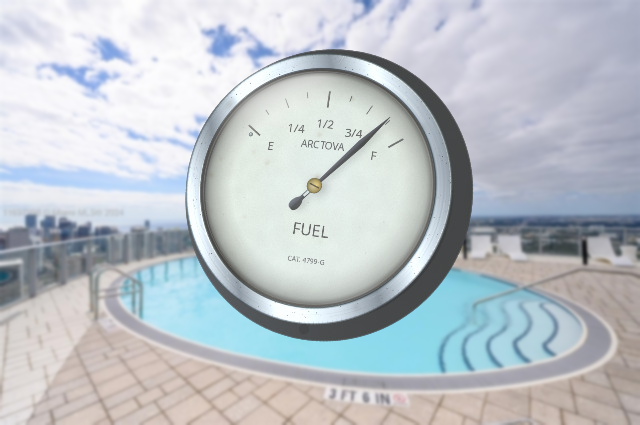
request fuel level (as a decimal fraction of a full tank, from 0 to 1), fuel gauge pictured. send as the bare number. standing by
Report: 0.875
